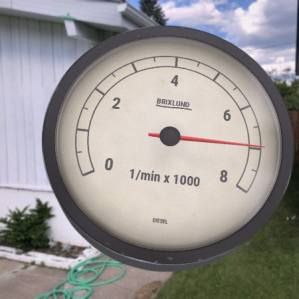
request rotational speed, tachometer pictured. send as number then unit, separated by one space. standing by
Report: 7000 rpm
